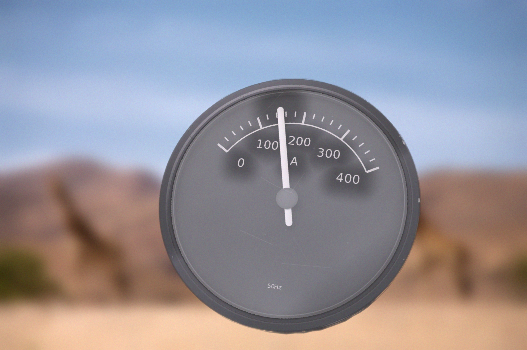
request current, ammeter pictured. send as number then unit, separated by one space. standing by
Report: 150 A
